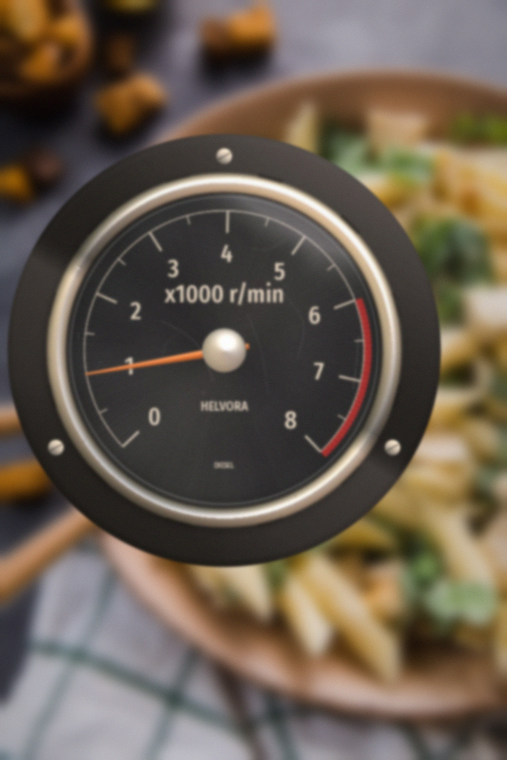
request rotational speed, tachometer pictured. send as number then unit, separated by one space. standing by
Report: 1000 rpm
